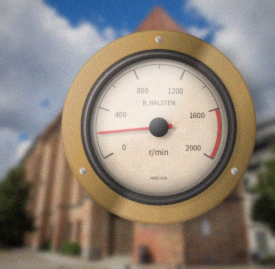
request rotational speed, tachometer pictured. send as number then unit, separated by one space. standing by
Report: 200 rpm
